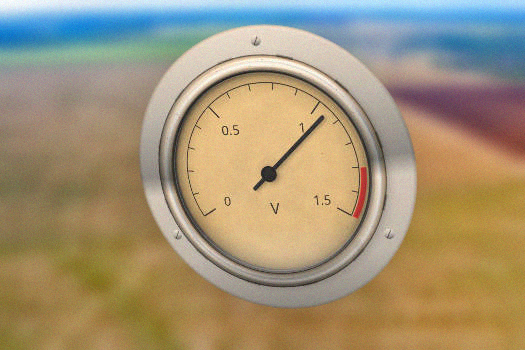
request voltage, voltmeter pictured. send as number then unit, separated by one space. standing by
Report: 1.05 V
